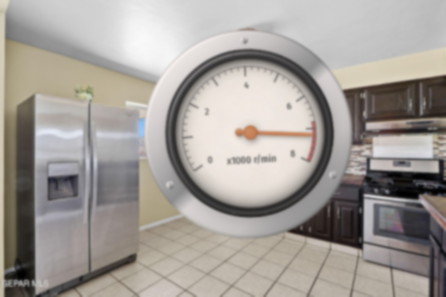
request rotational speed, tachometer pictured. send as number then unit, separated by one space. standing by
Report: 7200 rpm
